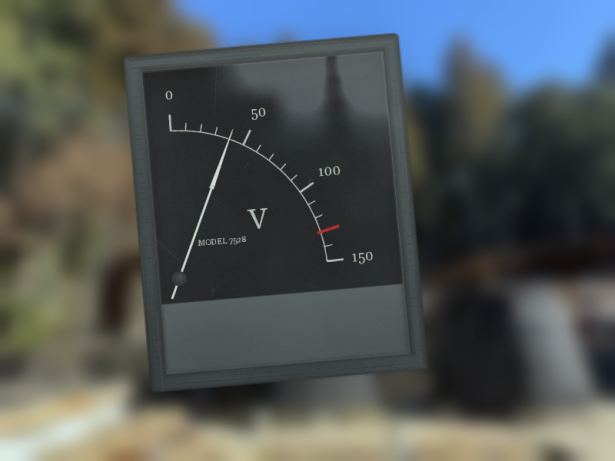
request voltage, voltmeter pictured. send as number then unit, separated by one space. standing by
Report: 40 V
